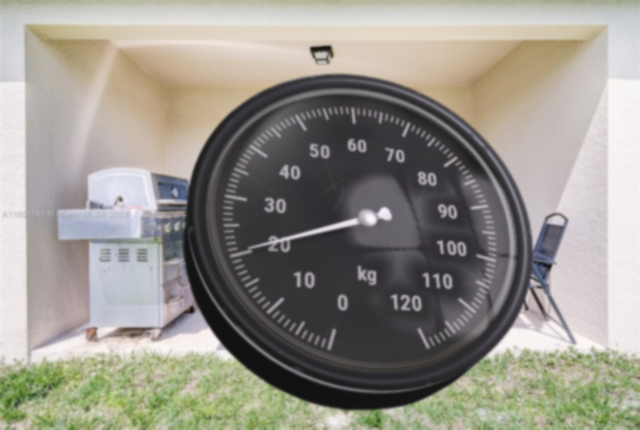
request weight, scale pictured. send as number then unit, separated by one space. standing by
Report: 20 kg
